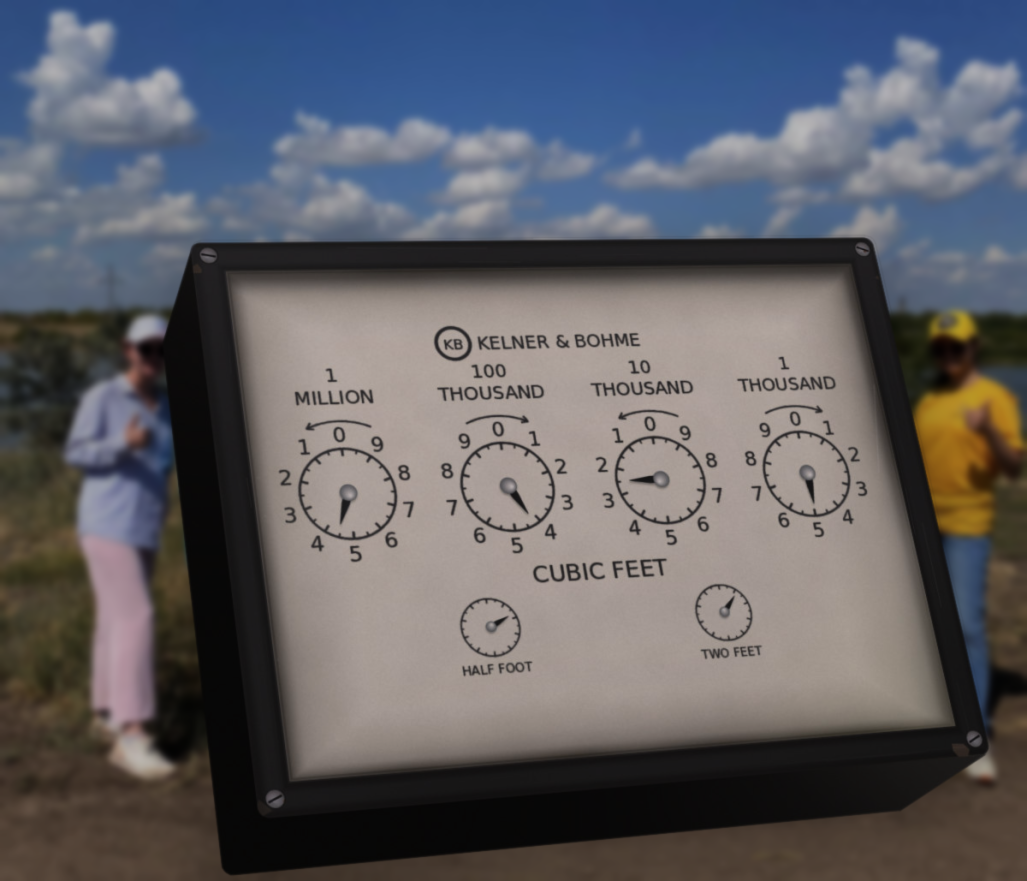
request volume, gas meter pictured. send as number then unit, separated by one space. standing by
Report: 442500 ft³
